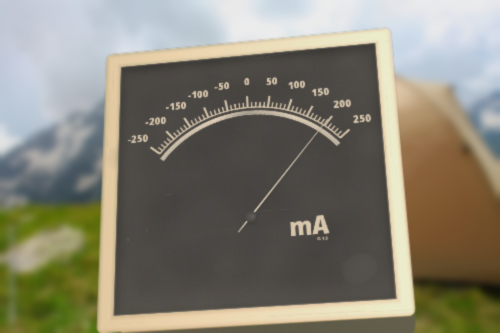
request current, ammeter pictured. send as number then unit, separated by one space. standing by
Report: 200 mA
